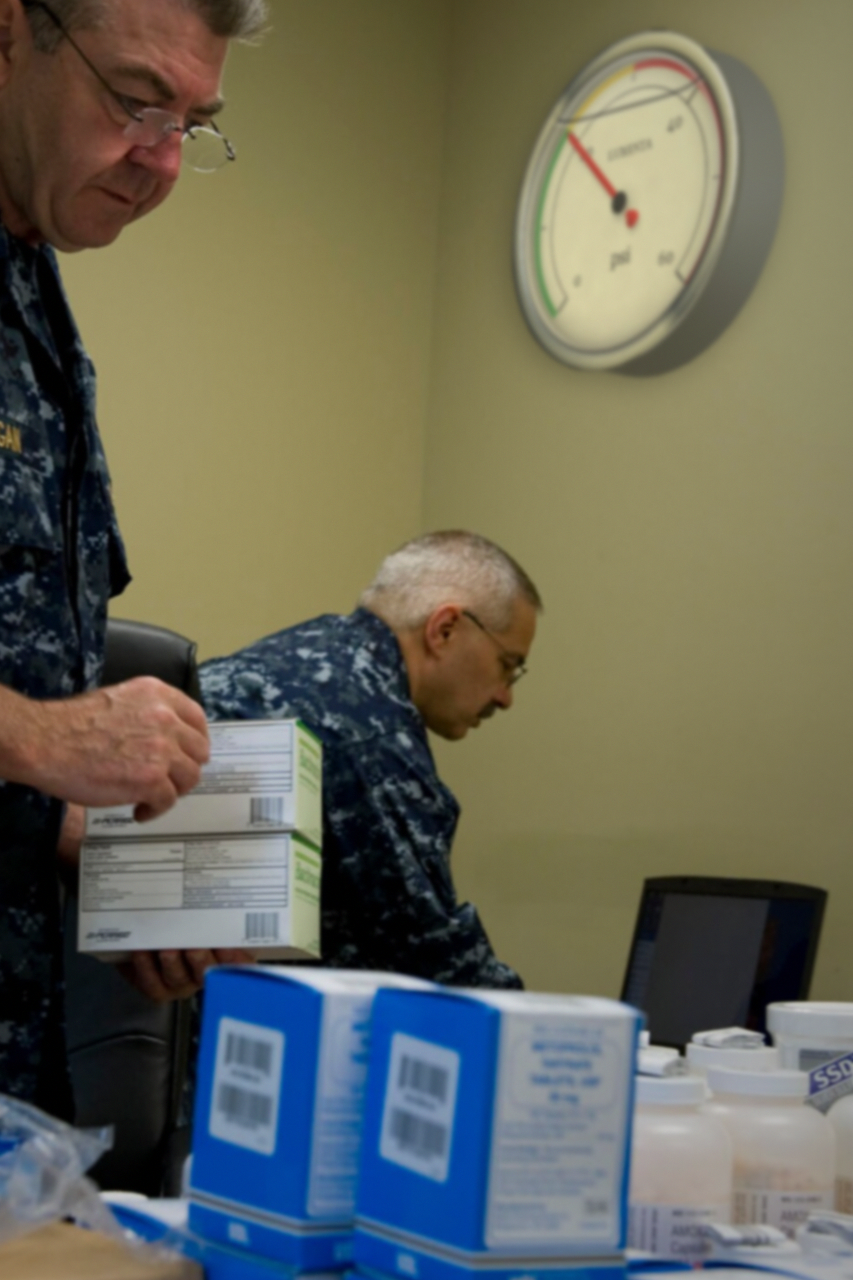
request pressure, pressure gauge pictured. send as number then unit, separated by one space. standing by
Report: 20 psi
